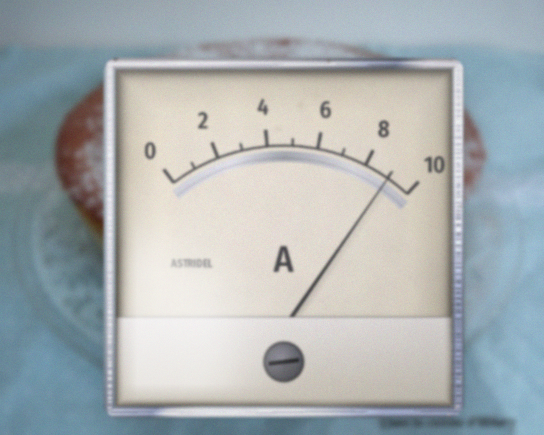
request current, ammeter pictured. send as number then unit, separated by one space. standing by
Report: 9 A
